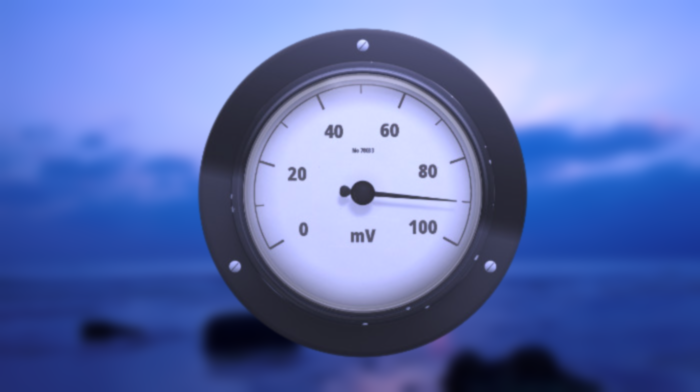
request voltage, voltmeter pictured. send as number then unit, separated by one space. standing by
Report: 90 mV
